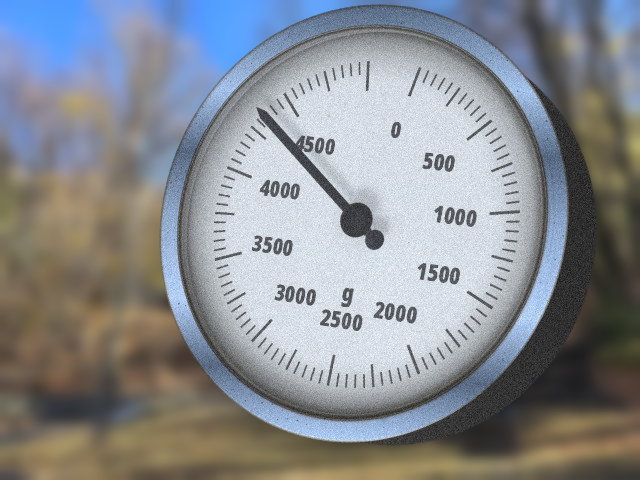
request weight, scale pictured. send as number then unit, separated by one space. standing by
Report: 4350 g
